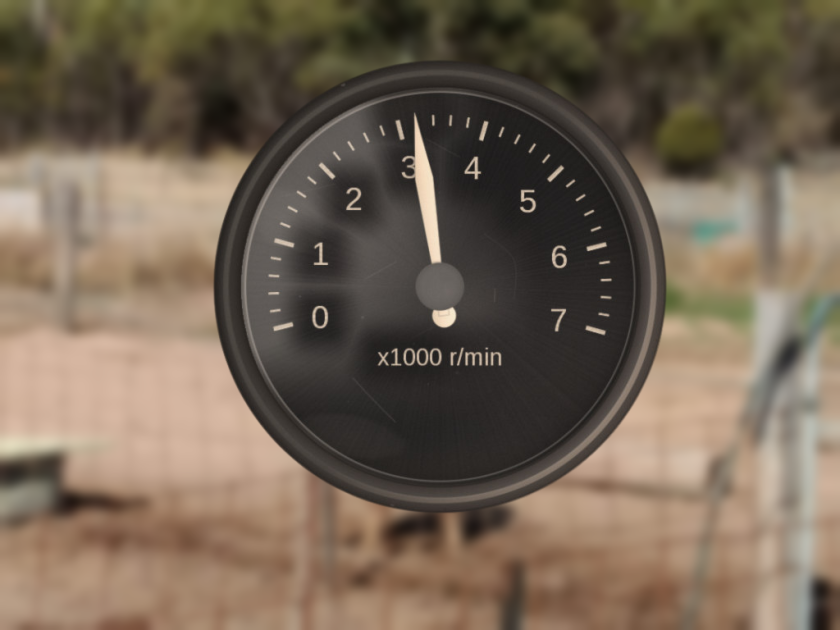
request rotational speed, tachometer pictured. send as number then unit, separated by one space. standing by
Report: 3200 rpm
